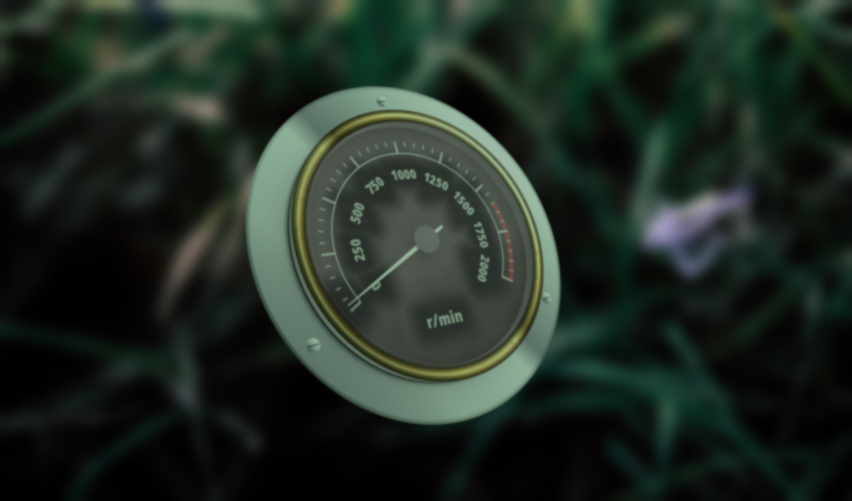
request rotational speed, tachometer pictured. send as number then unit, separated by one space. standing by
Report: 25 rpm
